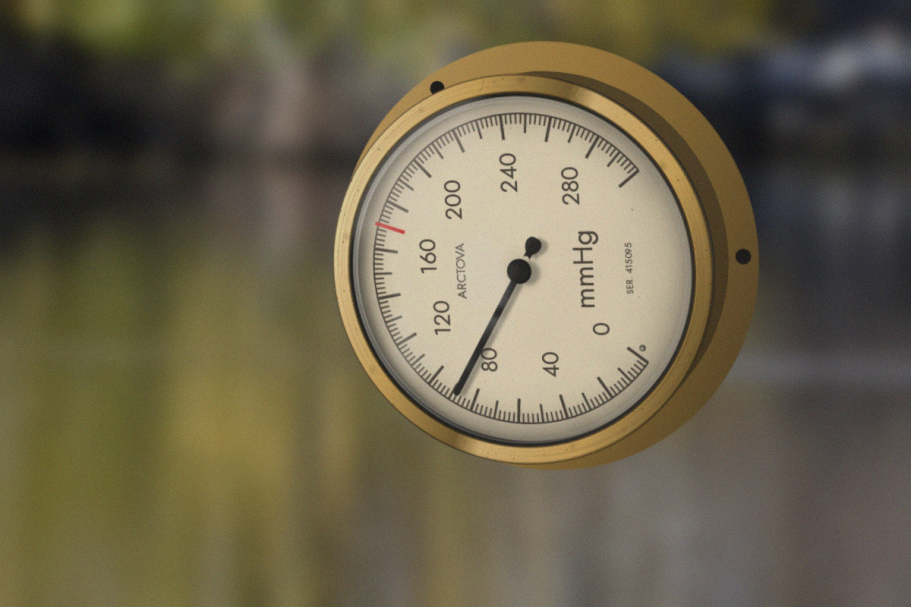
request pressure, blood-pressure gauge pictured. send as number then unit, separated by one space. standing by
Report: 88 mmHg
